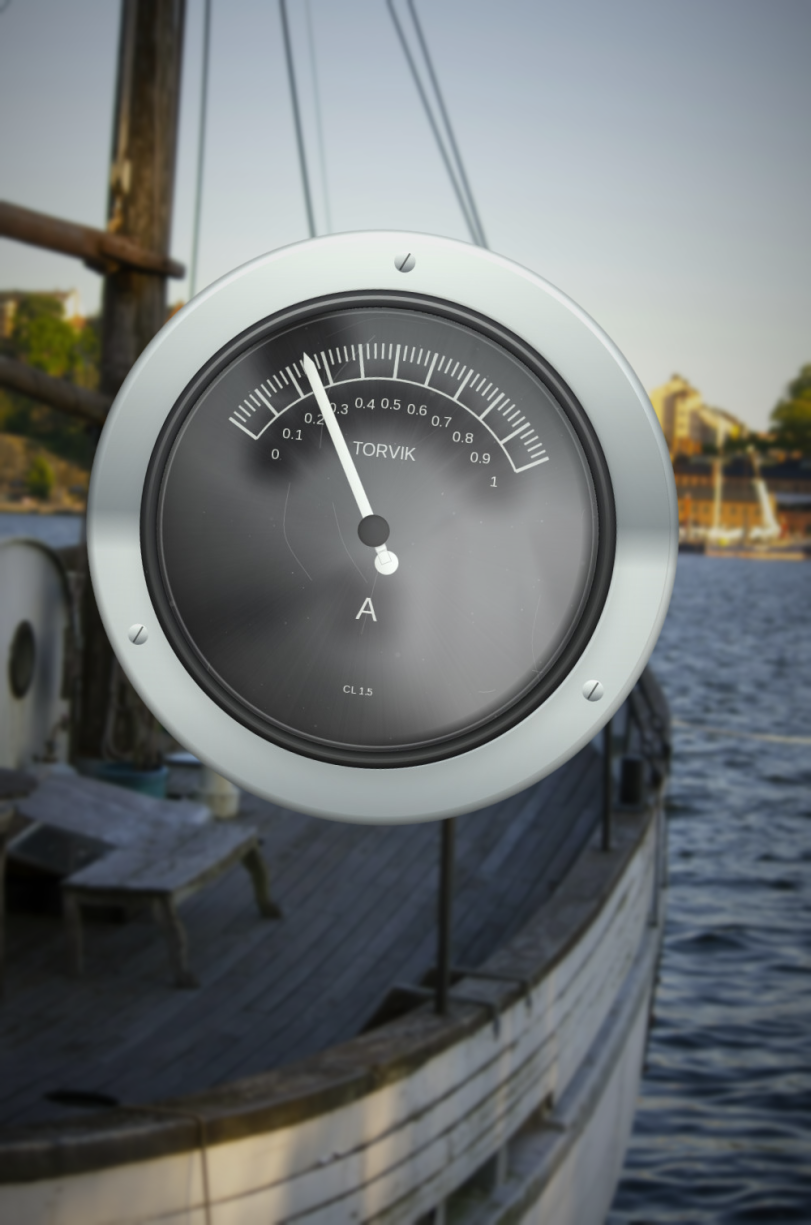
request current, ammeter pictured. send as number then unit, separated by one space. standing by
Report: 0.26 A
